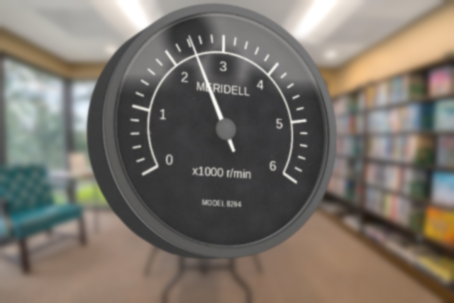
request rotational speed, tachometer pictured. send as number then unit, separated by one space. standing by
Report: 2400 rpm
